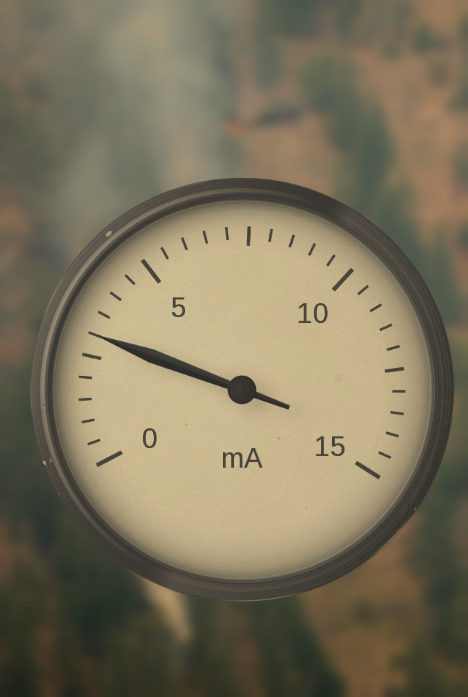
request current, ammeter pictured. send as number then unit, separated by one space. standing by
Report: 3 mA
